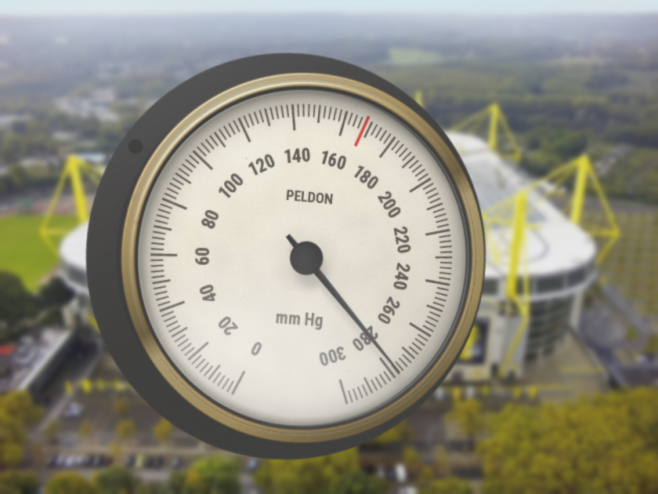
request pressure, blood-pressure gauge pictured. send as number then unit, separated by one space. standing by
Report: 278 mmHg
